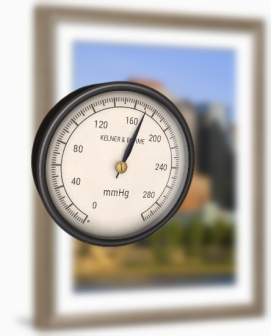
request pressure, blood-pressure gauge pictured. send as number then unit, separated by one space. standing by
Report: 170 mmHg
